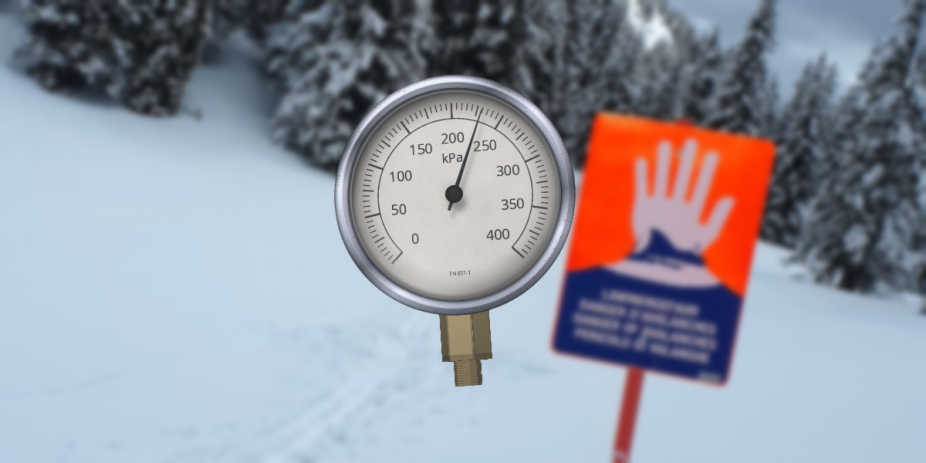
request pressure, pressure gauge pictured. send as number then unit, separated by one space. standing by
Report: 230 kPa
